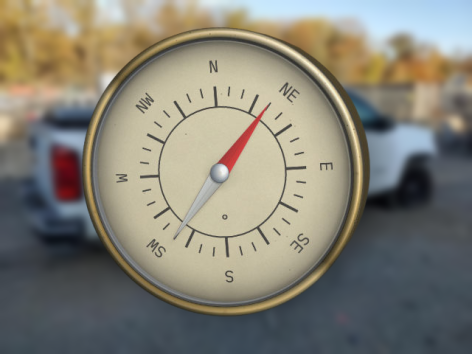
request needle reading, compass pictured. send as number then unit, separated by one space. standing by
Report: 40 °
